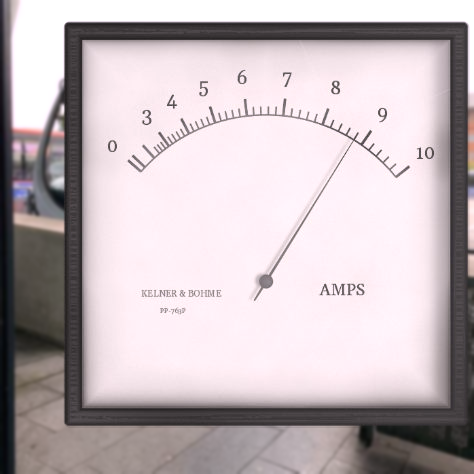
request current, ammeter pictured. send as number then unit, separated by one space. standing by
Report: 8.8 A
